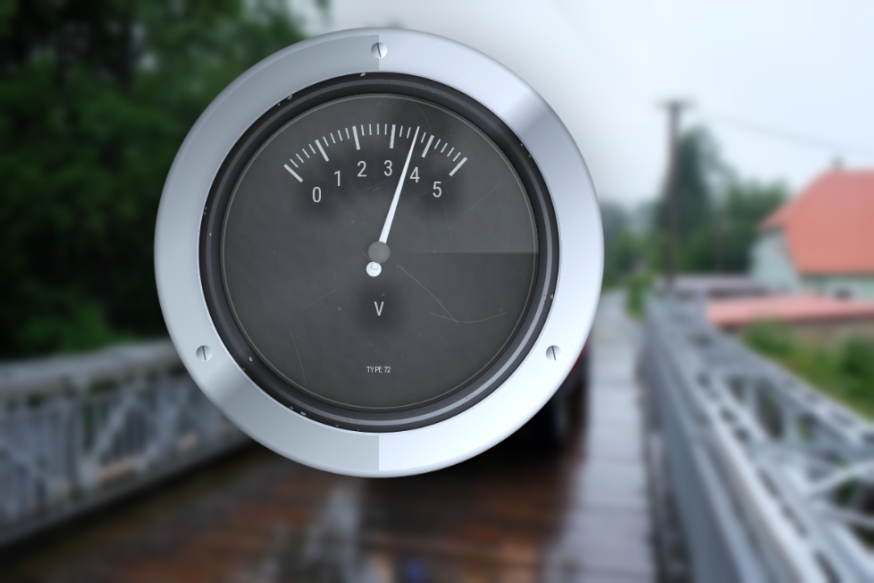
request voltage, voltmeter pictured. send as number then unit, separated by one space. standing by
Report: 3.6 V
